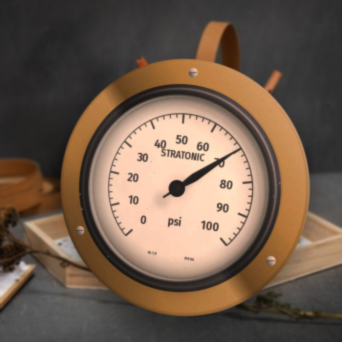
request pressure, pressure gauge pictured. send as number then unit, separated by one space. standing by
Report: 70 psi
